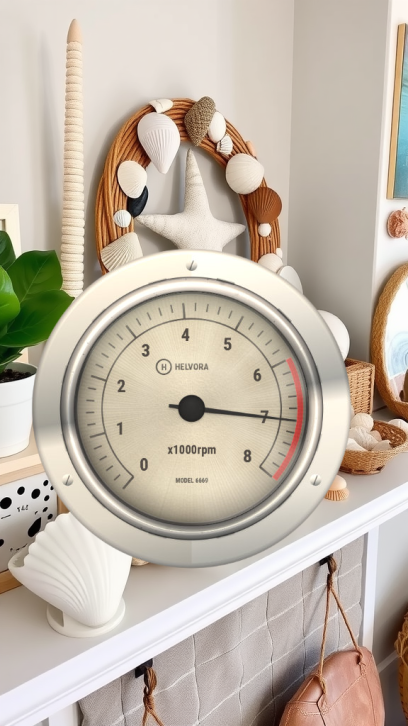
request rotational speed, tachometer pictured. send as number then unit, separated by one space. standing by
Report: 7000 rpm
